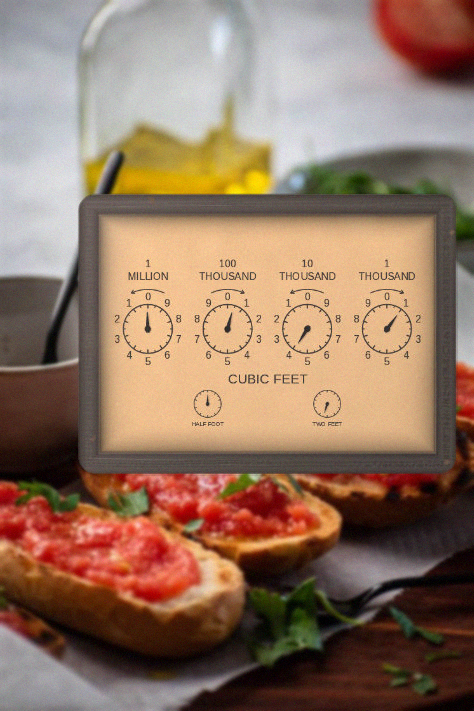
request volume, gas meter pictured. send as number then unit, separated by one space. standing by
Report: 4100 ft³
